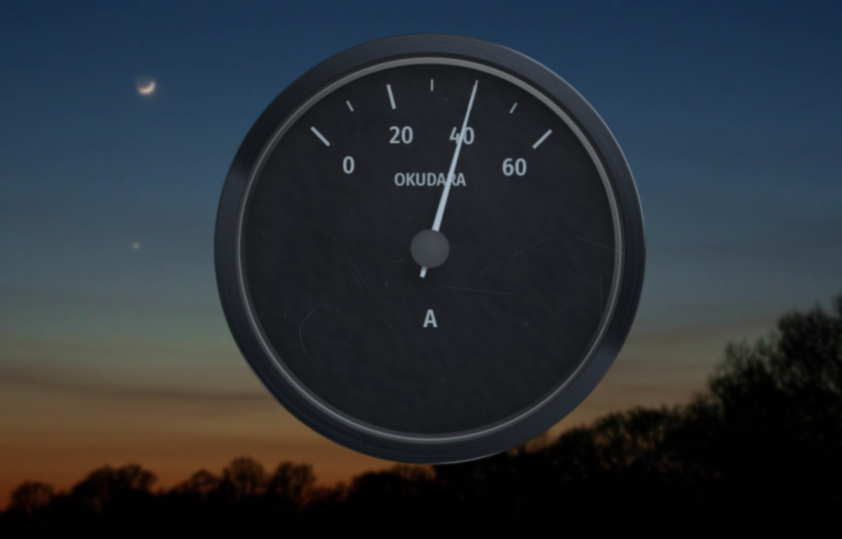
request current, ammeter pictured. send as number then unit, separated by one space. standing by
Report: 40 A
